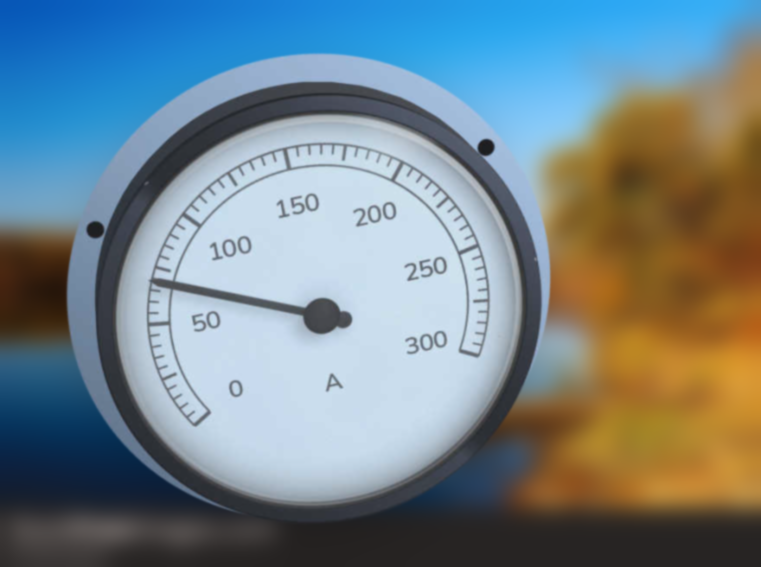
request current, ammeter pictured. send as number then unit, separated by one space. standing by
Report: 70 A
